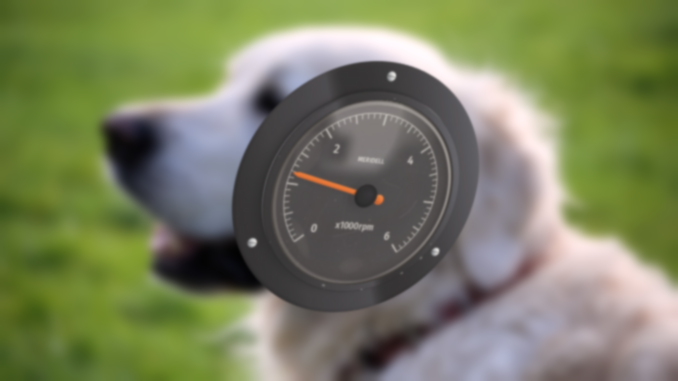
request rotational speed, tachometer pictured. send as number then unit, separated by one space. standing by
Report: 1200 rpm
